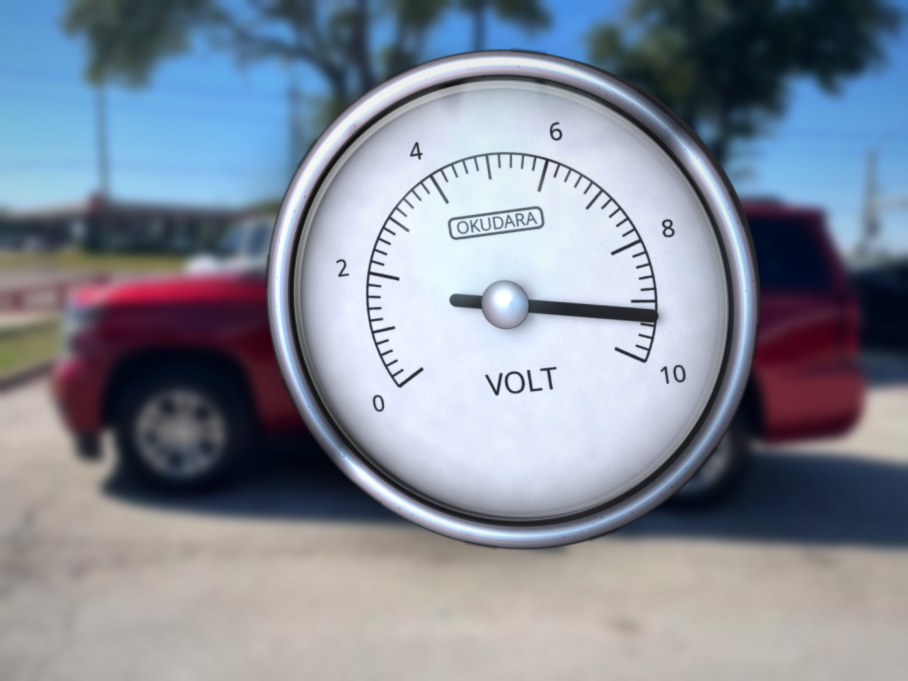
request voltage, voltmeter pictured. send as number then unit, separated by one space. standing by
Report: 9.2 V
